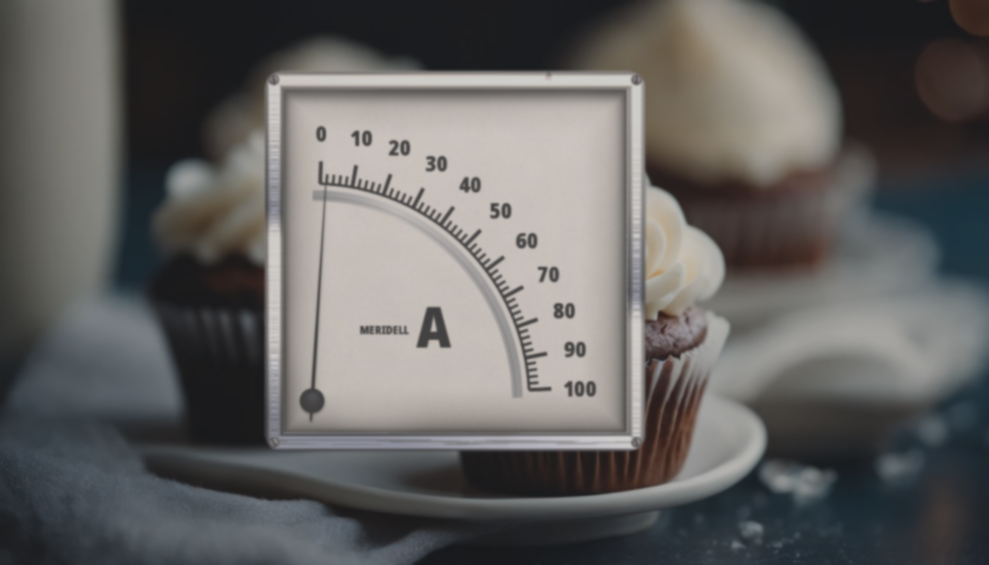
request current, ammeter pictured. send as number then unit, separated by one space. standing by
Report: 2 A
